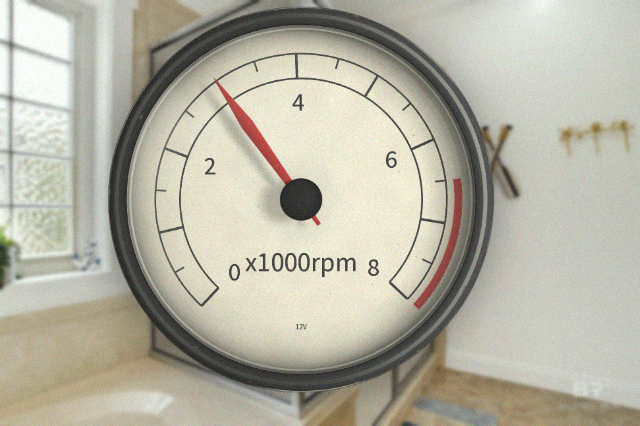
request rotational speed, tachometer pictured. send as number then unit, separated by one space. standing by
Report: 3000 rpm
